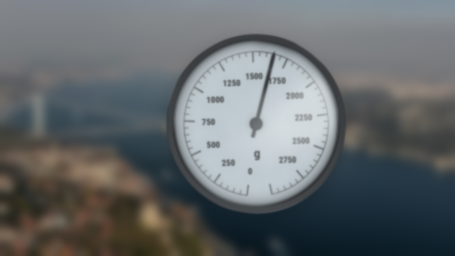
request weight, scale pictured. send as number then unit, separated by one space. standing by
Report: 1650 g
